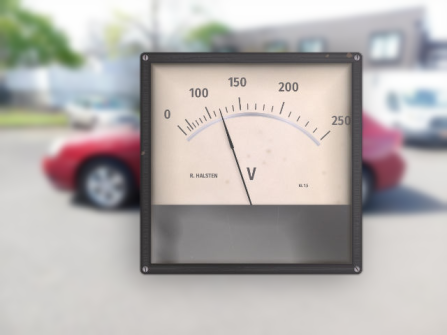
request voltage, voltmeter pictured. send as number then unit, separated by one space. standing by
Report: 120 V
